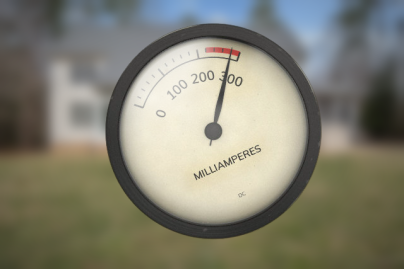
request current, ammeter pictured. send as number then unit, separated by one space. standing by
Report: 280 mA
